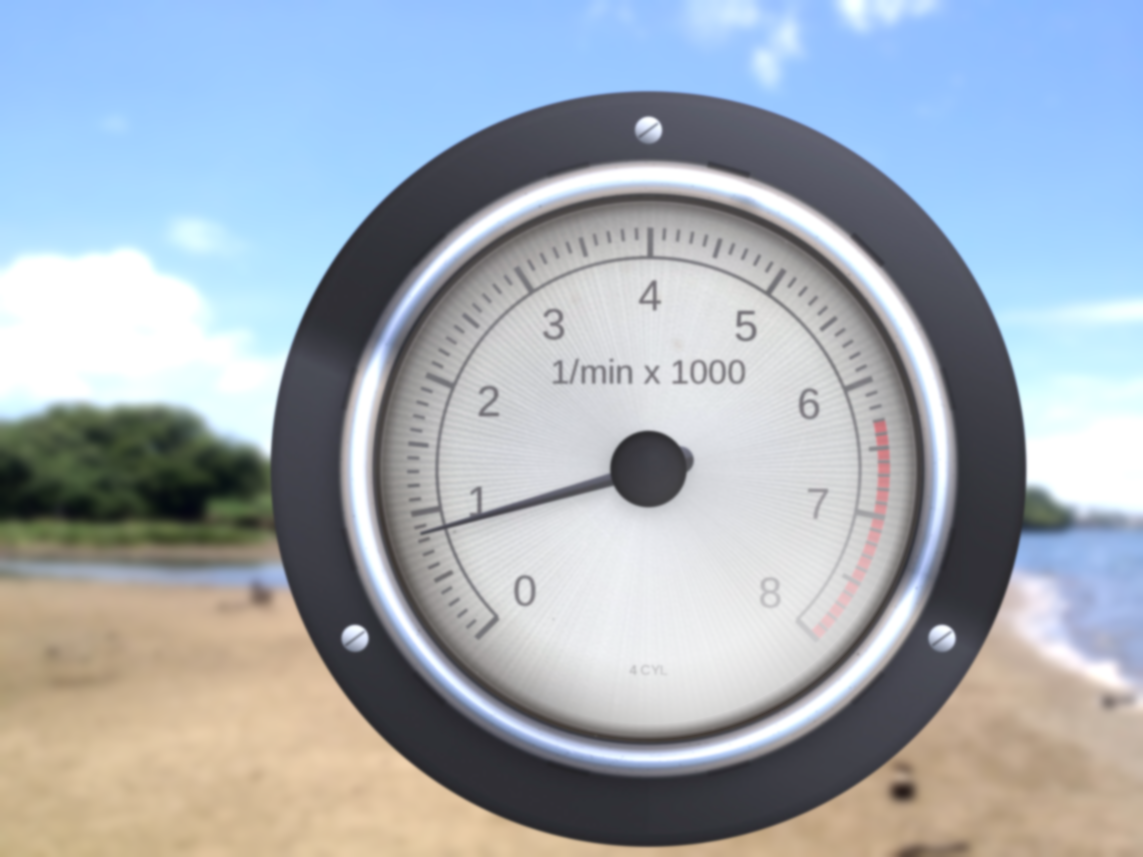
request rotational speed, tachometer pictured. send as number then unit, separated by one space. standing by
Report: 850 rpm
